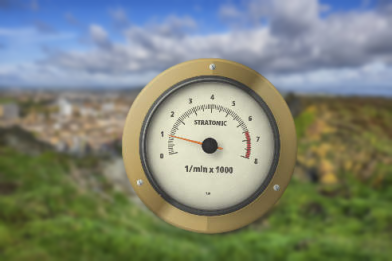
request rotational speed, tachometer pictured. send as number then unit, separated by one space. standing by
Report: 1000 rpm
